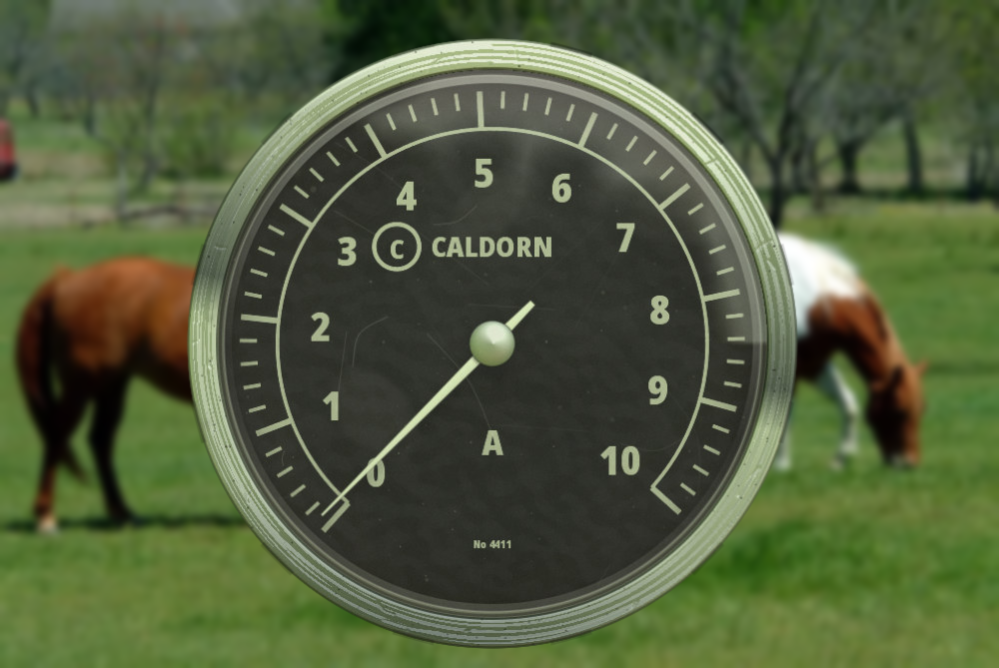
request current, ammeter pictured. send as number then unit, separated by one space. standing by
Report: 0.1 A
